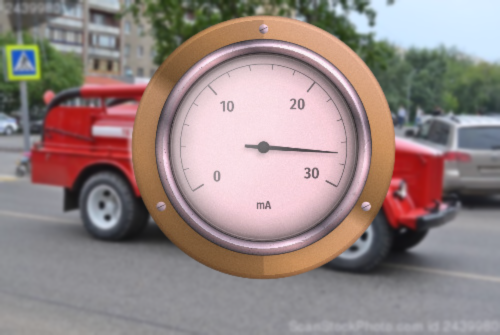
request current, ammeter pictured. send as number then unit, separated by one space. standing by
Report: 27 mA
